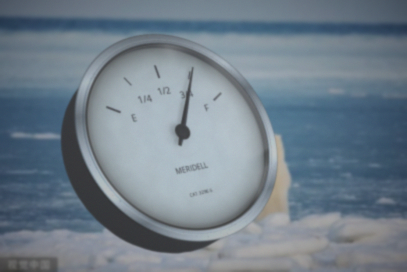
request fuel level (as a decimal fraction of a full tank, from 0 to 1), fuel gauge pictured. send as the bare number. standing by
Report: 0.75
